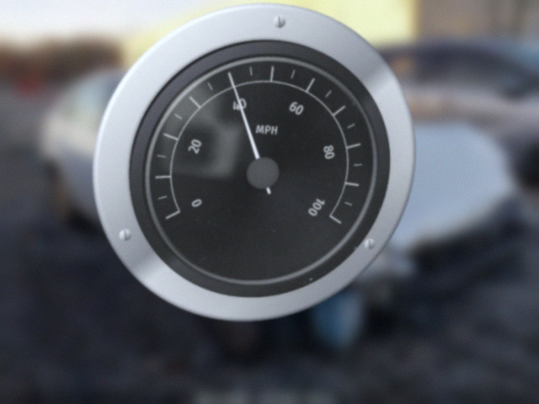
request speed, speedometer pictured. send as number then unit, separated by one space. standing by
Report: 40 mph
